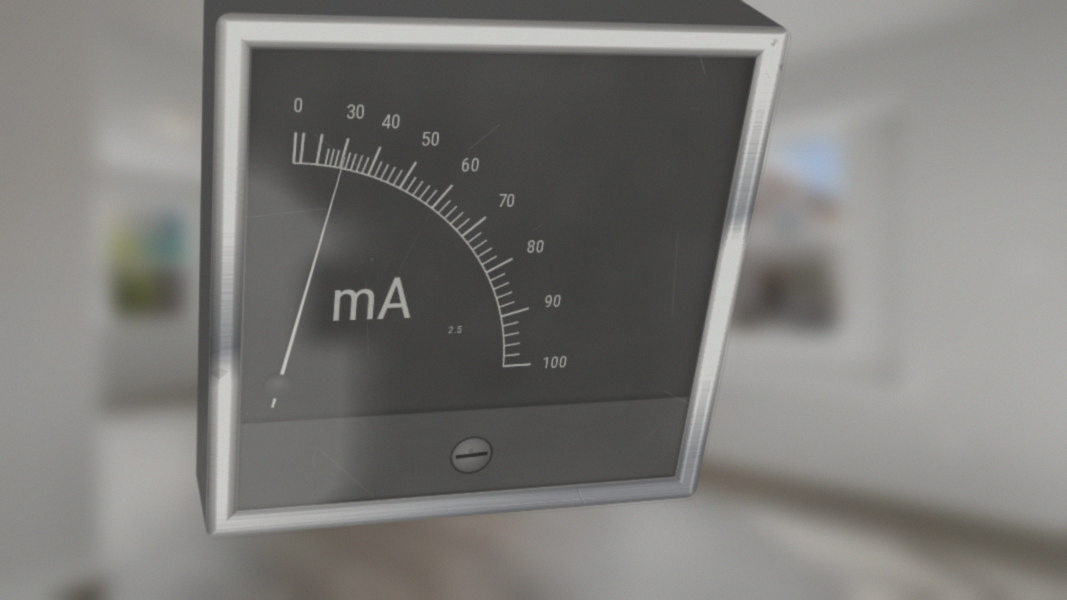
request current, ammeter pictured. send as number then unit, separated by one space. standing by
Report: 30 mA
